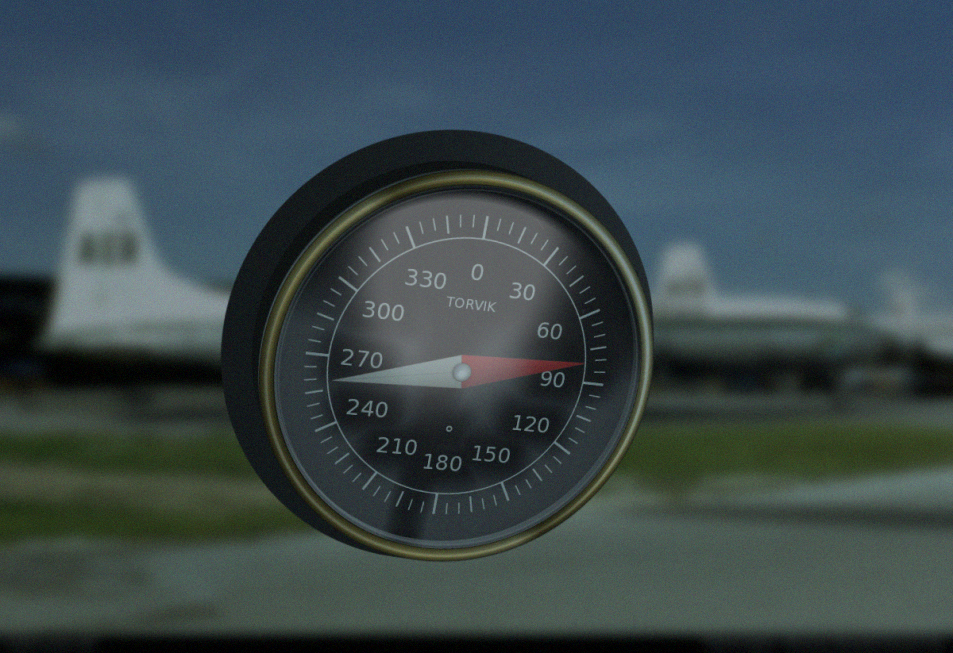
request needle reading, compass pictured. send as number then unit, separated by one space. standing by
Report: 80 °
